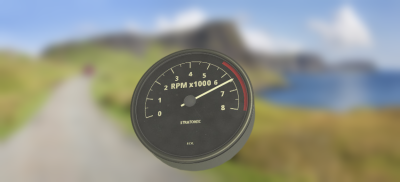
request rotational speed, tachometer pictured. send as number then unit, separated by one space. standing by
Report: 6500 rpm
